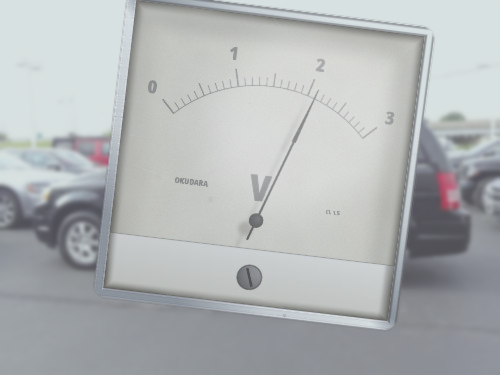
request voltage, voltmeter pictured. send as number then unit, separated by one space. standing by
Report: 2.1 V
